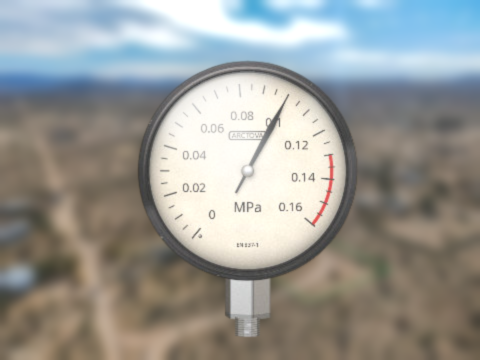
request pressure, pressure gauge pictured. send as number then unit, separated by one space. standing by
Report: 0.1 MPa
